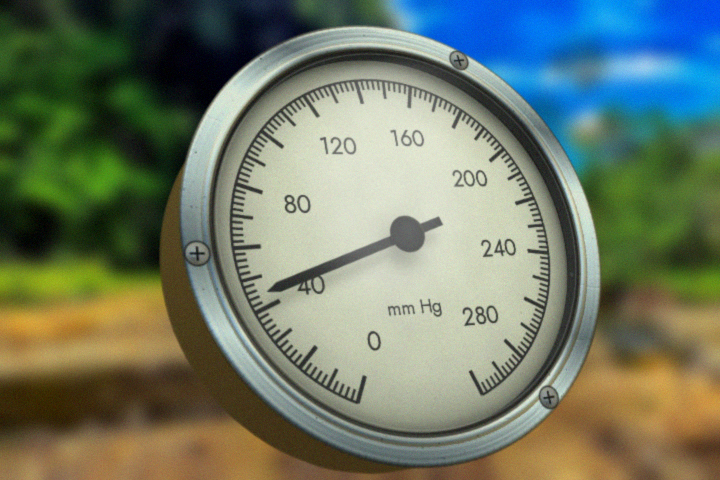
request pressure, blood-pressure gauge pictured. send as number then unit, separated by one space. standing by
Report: 44 mmHg
